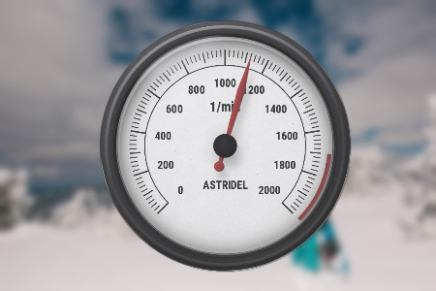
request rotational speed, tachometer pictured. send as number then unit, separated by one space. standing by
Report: 1120 rpm
